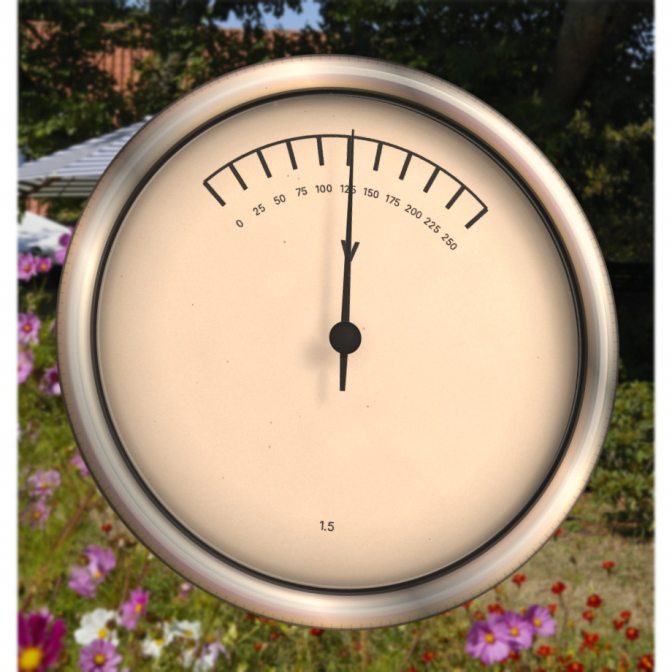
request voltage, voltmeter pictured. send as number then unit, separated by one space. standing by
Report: 125 V
